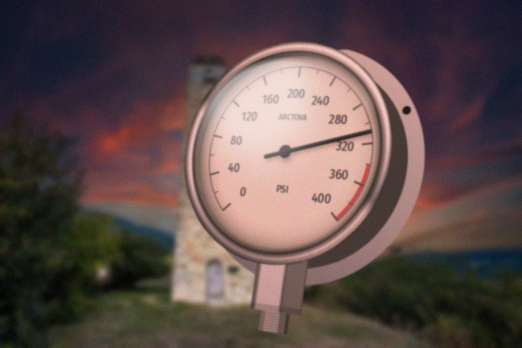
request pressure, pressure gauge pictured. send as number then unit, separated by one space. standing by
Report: 310 psi
